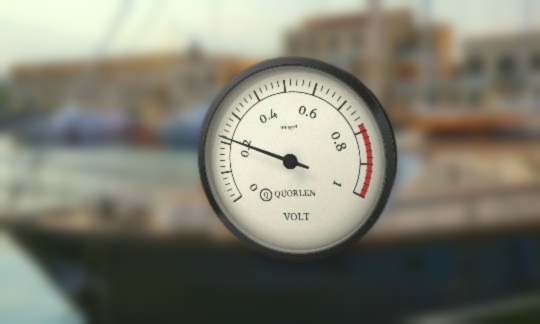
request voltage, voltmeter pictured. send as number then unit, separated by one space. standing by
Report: 0.22 V
